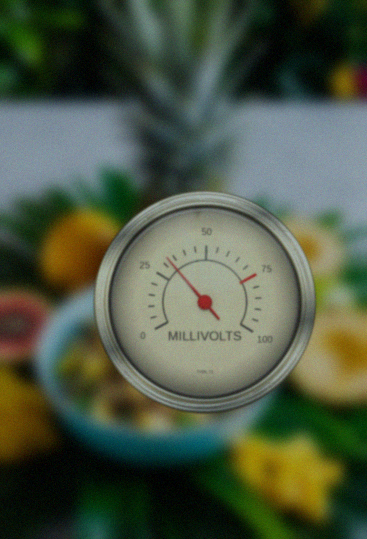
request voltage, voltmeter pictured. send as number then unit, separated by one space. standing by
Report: 32.5 mV
